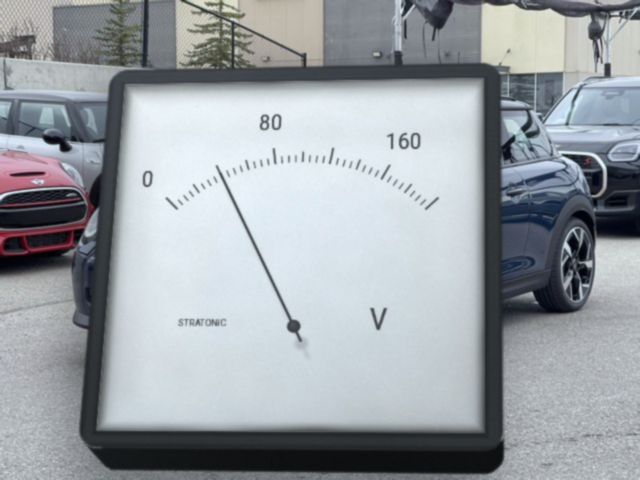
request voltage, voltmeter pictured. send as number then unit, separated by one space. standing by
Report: 40 V
